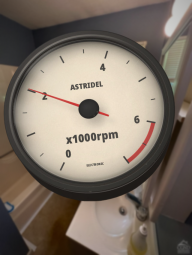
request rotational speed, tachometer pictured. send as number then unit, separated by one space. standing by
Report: 2000 rpm
